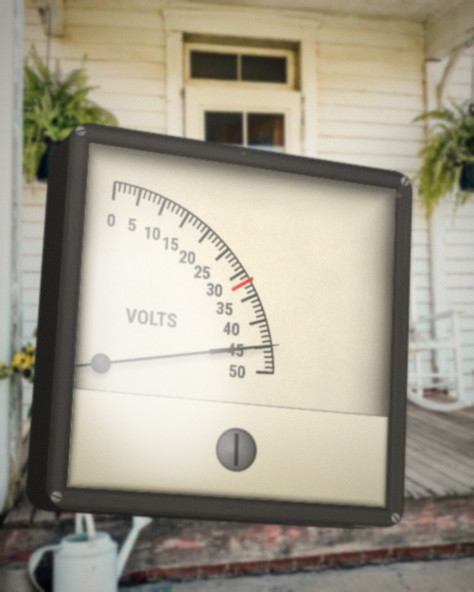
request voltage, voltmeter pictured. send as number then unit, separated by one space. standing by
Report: 45 V
